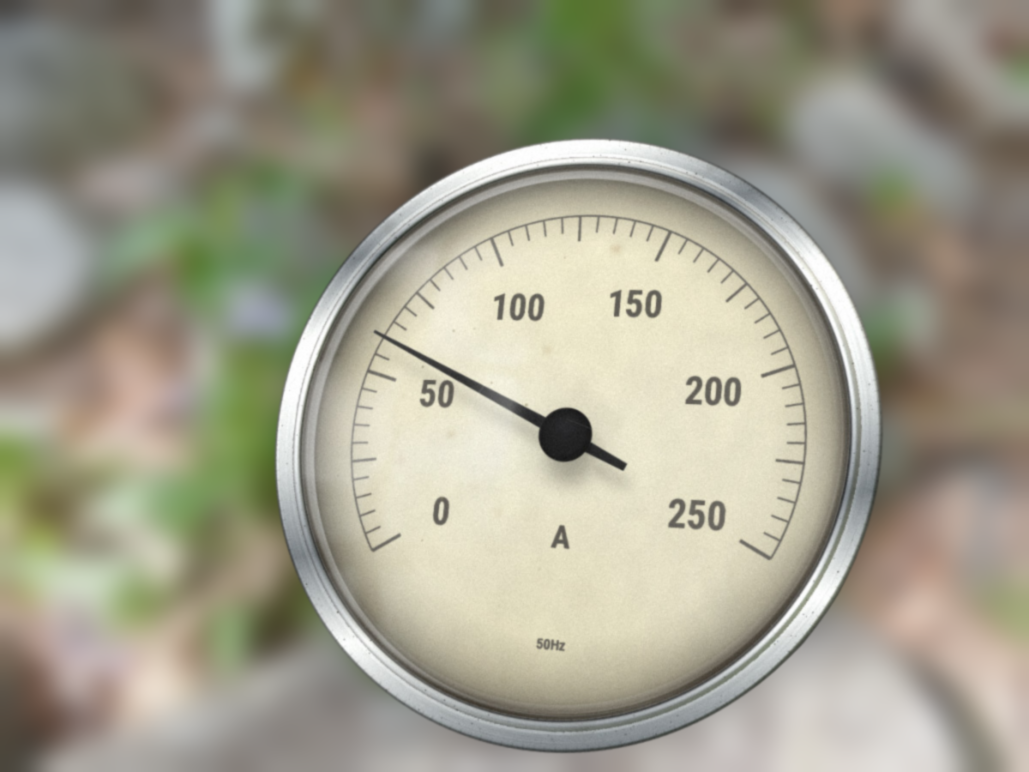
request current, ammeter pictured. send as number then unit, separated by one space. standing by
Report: 60 A
